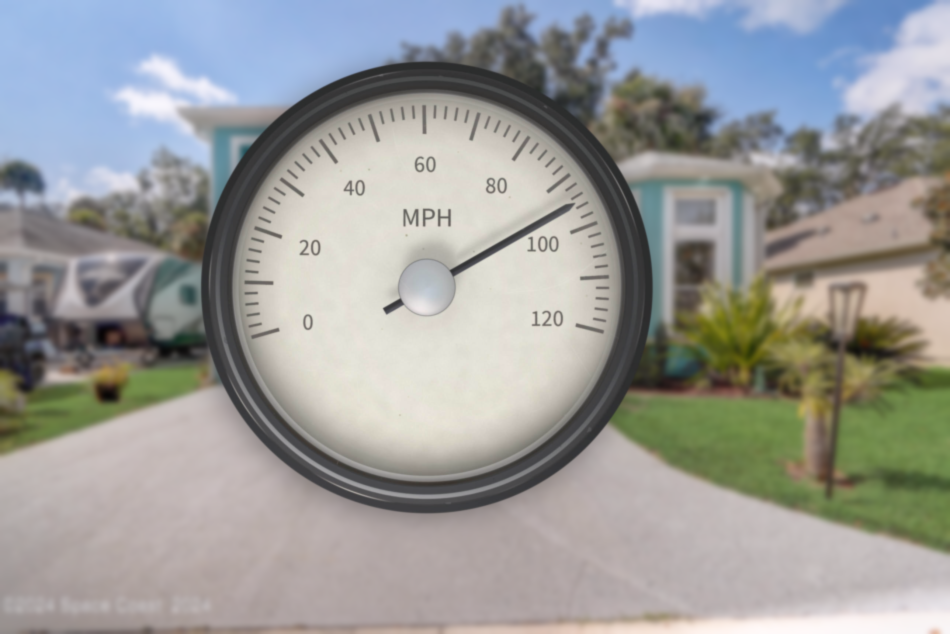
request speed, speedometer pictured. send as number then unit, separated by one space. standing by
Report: 95 mph
